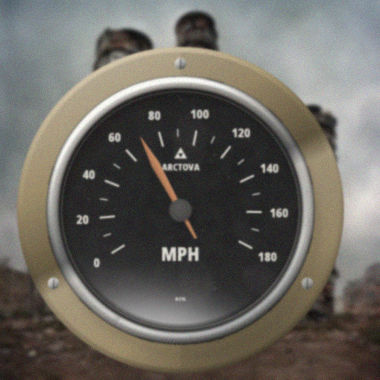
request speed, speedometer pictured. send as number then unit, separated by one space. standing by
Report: 70 mph
